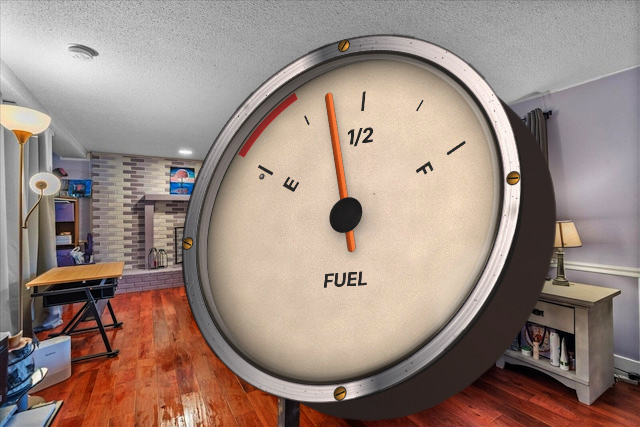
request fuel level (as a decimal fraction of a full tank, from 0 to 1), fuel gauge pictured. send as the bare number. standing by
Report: 0.375
